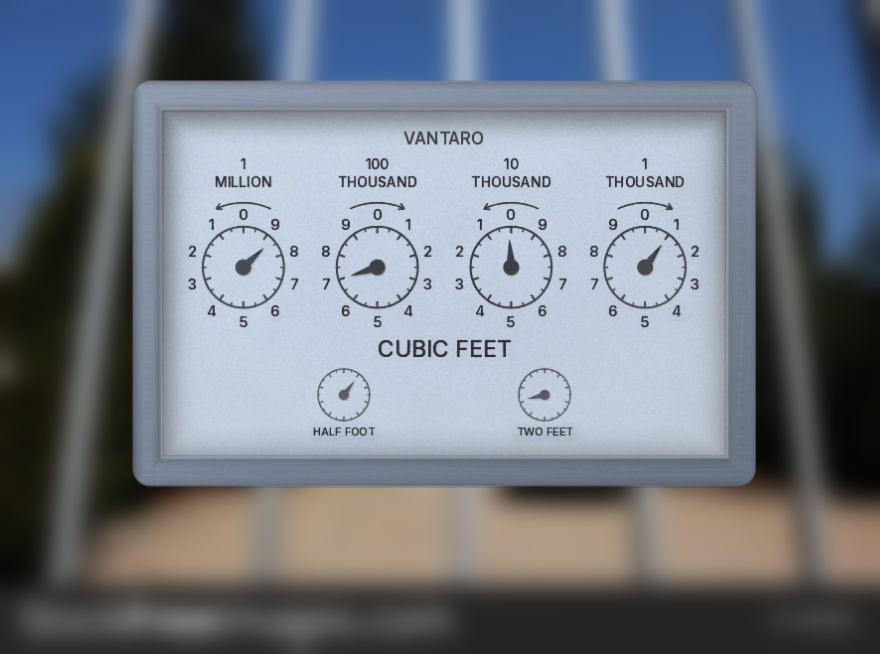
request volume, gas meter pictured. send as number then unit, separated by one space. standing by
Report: 870100 ft³
